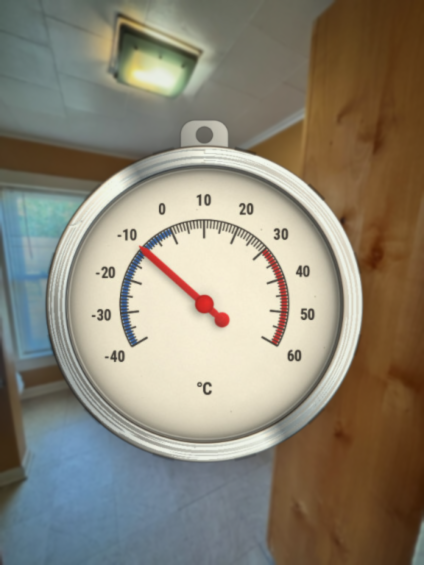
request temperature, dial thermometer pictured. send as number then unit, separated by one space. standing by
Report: -10 °C
